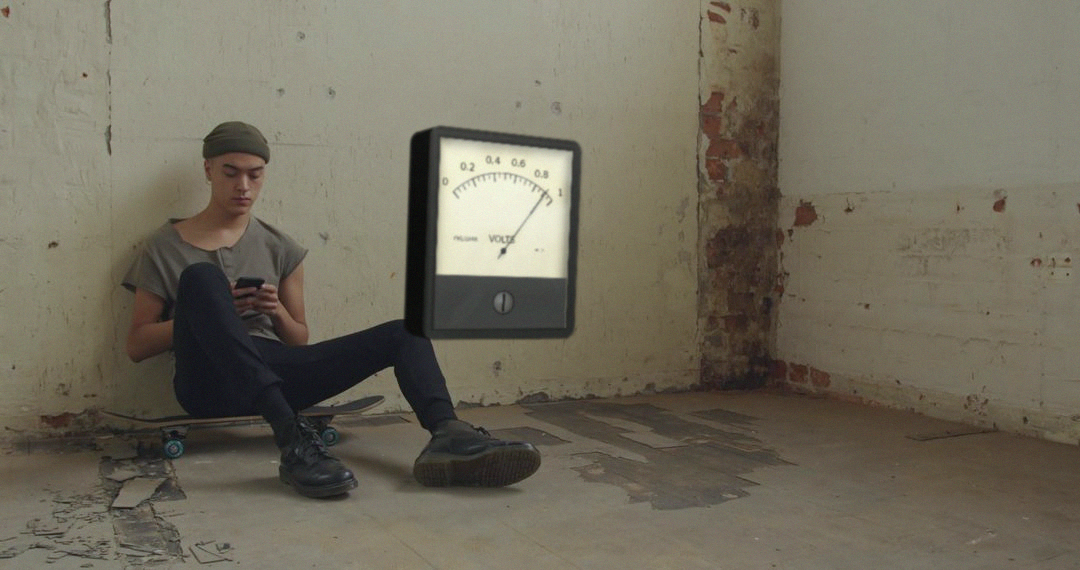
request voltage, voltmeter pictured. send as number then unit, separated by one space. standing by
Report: 0.9 V
